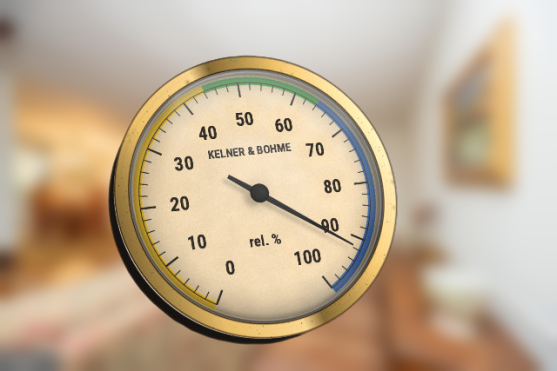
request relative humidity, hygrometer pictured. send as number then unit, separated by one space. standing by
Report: 92 %
